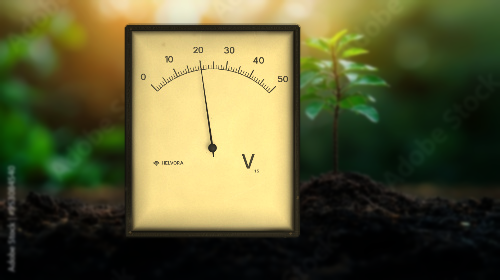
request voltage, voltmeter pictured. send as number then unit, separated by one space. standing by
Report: 20 V
